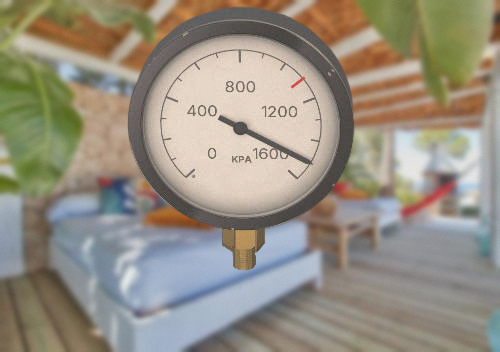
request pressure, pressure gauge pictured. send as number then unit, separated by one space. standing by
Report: 1500 kPa
